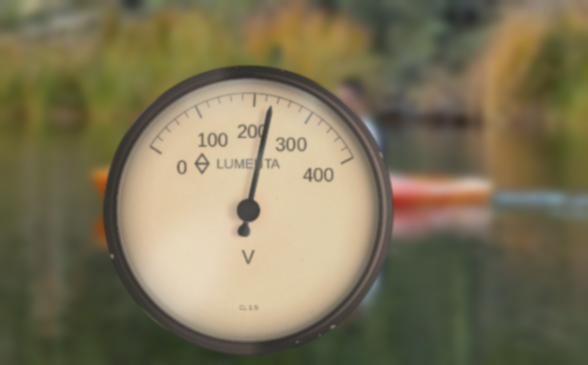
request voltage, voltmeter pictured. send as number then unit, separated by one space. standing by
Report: 230 V
